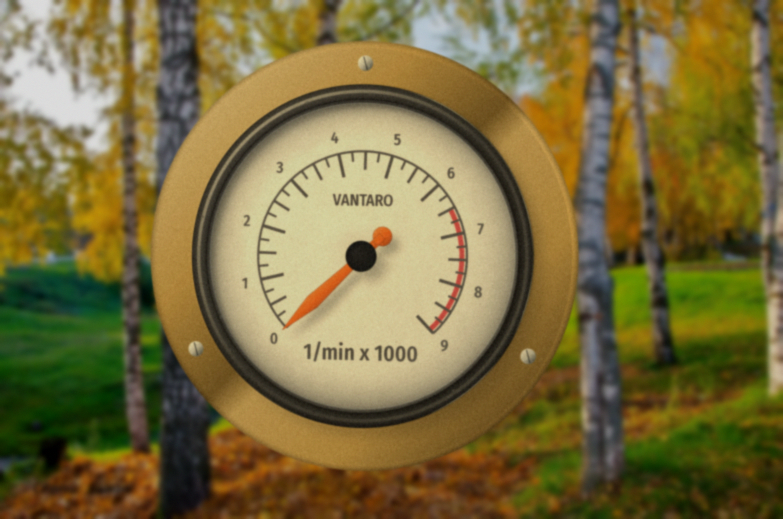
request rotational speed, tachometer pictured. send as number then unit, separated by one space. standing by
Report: 0 rpm
